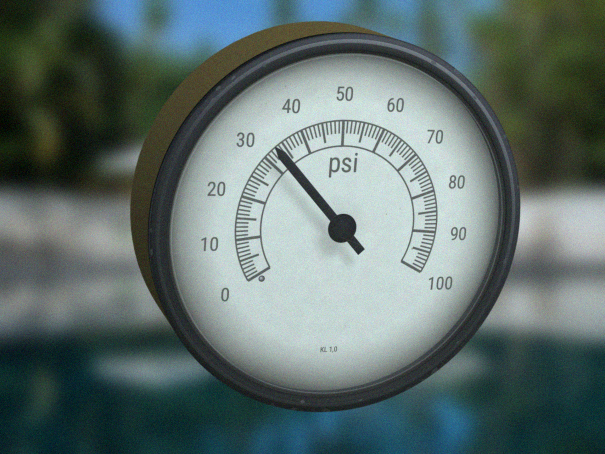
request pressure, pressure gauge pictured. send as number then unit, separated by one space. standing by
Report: 33 psi
